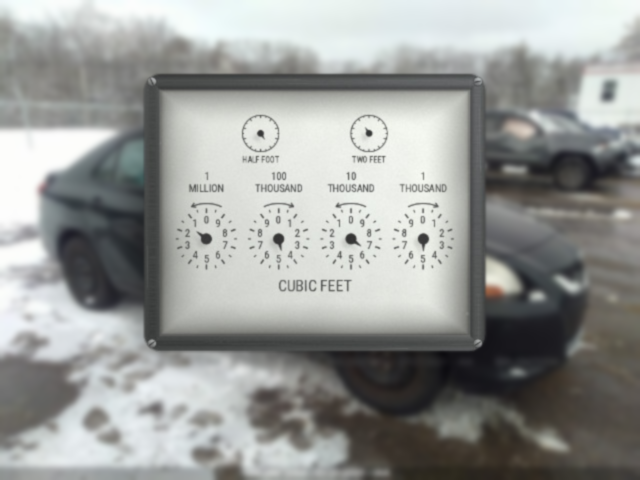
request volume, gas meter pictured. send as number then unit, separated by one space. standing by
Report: 146500 ft³
